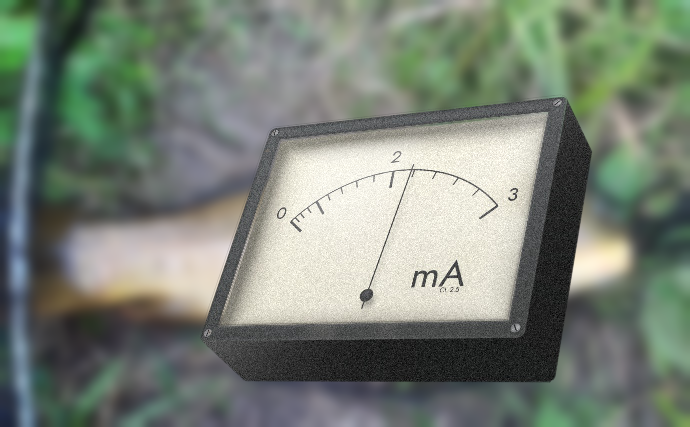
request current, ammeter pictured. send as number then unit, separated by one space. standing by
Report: 2.2 mA
